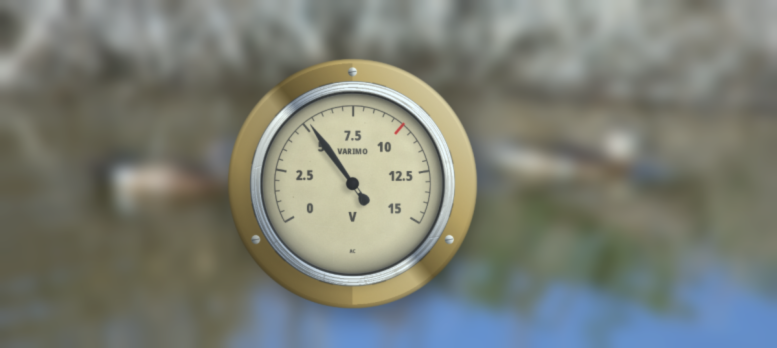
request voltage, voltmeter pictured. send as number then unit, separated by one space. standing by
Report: 5.25 V
